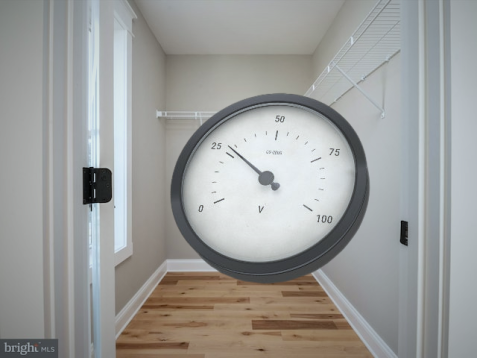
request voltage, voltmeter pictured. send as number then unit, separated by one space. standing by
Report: 27.5 V
